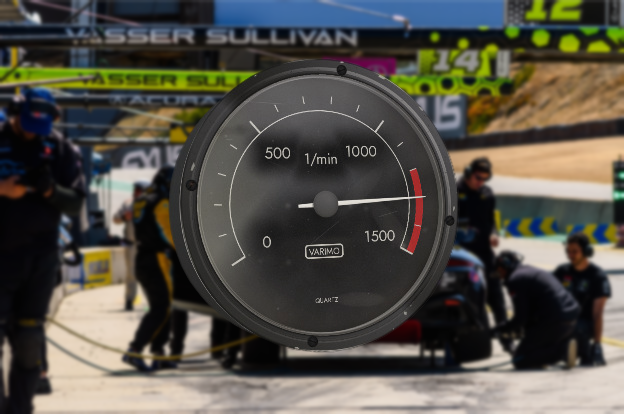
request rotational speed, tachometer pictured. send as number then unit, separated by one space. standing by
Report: 1300 rpm
